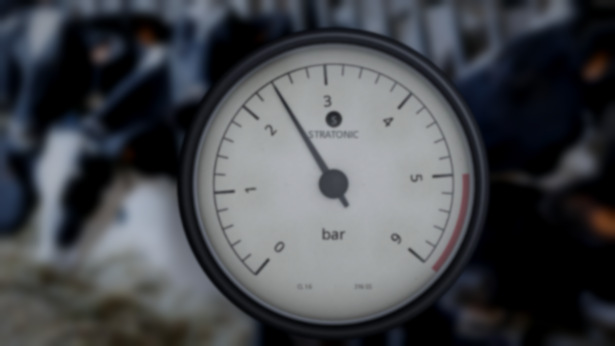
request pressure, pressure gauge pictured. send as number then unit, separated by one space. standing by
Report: 2.4 bar
